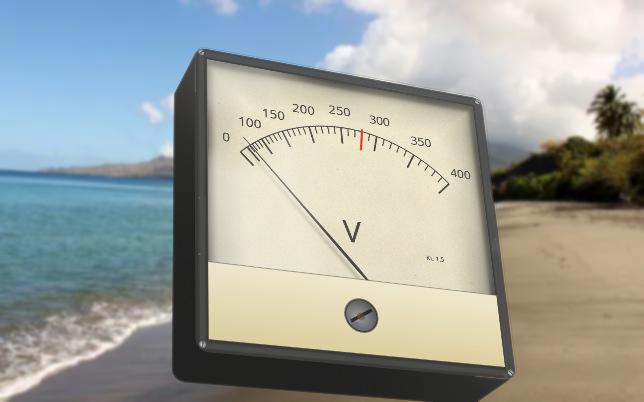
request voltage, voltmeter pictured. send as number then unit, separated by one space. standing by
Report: 50 V
